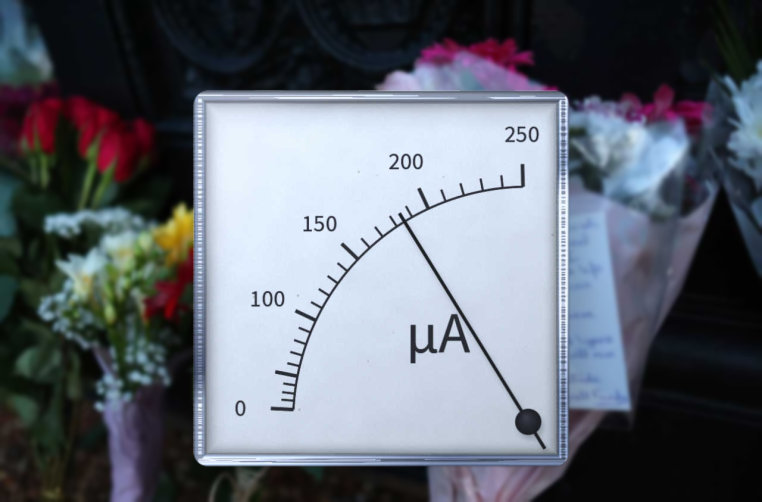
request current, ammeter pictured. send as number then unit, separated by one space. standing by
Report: 185 µA
